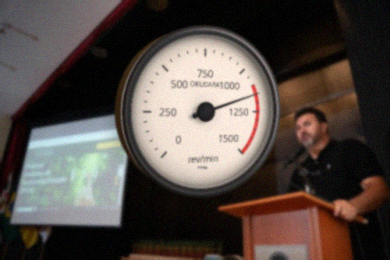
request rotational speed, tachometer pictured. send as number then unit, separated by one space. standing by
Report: 1150 rpm
